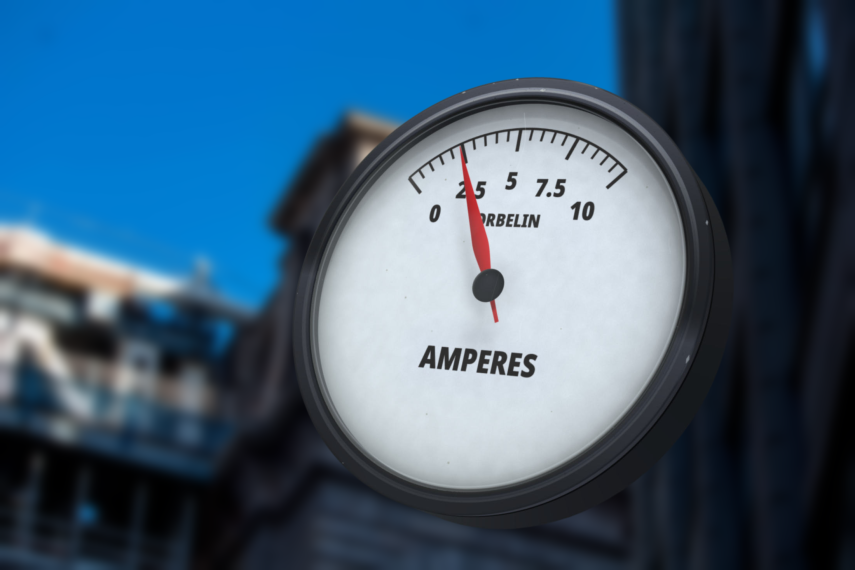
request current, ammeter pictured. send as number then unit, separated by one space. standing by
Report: 2.5 A
